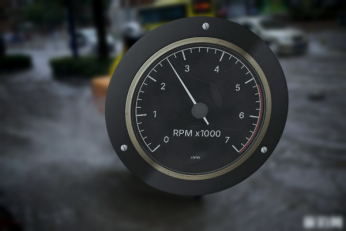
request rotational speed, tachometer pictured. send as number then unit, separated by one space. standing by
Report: 2600 rpm
